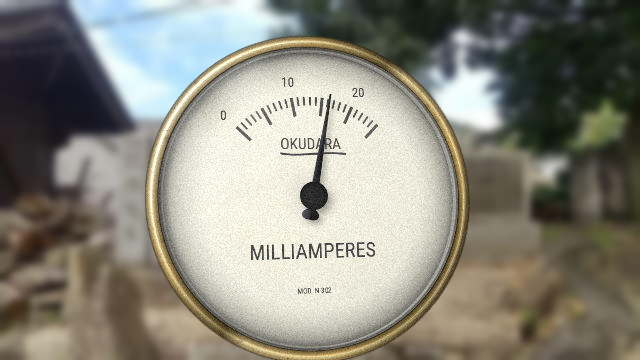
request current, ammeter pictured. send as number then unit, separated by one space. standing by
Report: 16 mA
